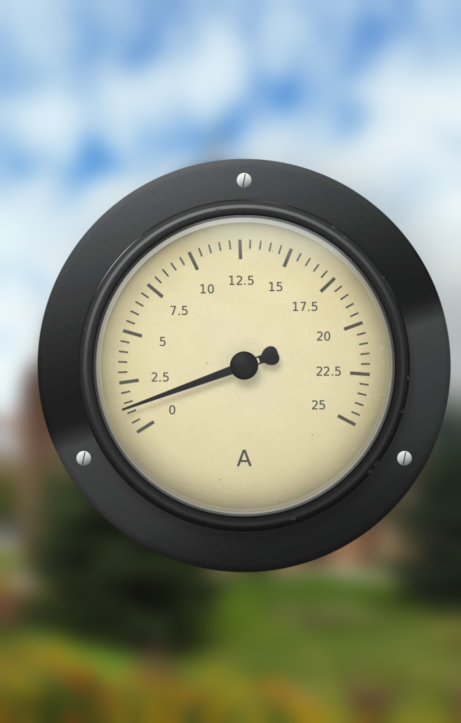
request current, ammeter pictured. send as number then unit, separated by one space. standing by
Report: 1.25 A
